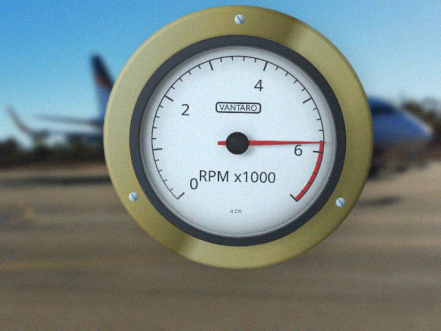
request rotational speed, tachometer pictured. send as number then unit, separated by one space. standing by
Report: 5800 rpm
